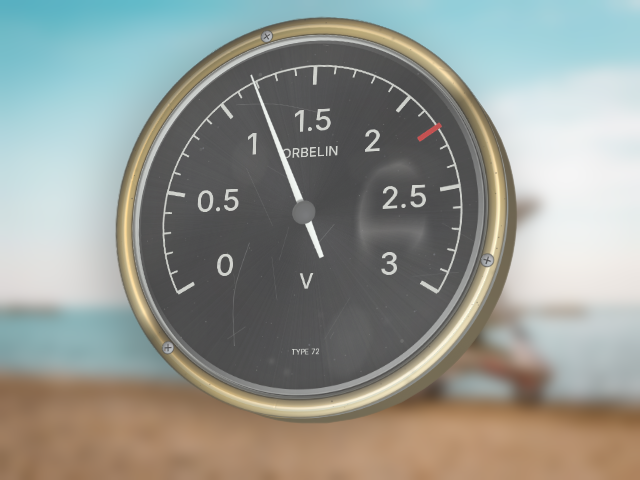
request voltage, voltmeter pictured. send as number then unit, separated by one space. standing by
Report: 1.2 V
